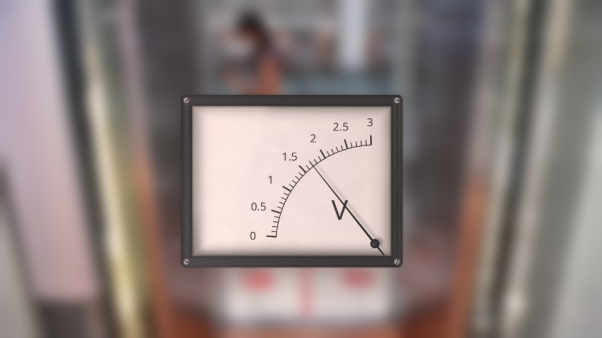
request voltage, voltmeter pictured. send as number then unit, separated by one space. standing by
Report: 1.7 V
